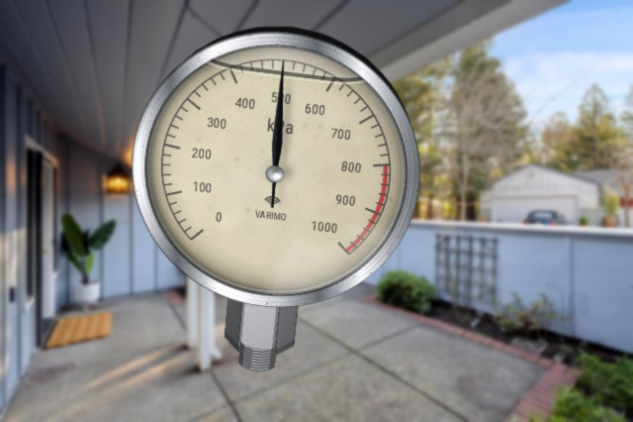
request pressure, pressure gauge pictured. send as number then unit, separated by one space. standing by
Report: 500 kPa
